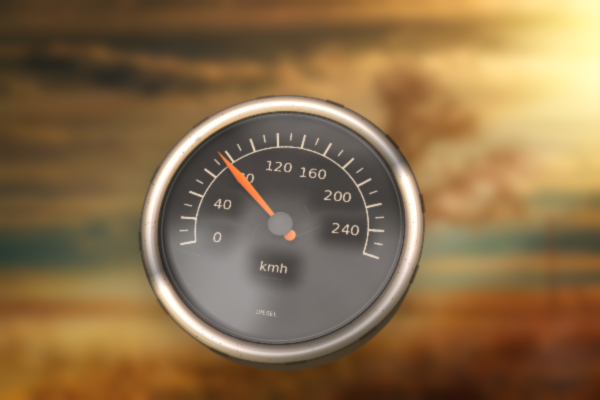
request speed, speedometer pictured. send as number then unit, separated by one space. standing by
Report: 75 km/h
